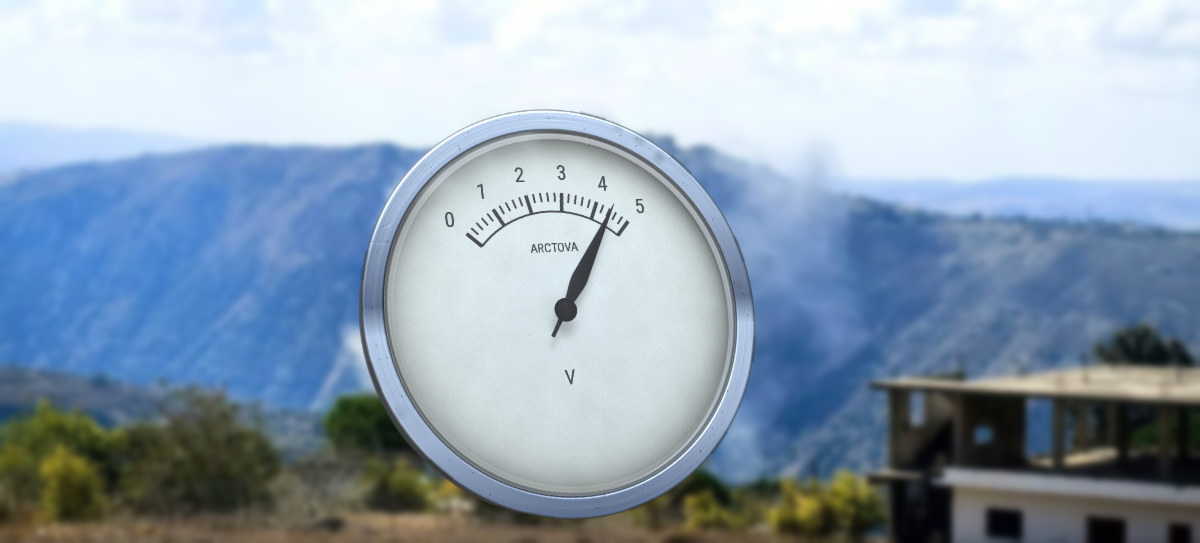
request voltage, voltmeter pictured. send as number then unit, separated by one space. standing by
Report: 4.4 V
